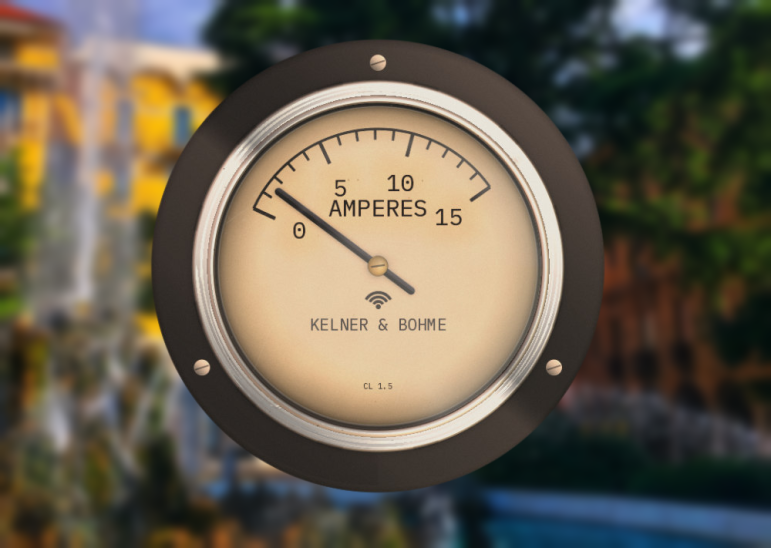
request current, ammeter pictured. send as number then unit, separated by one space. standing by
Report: 1.5 A
